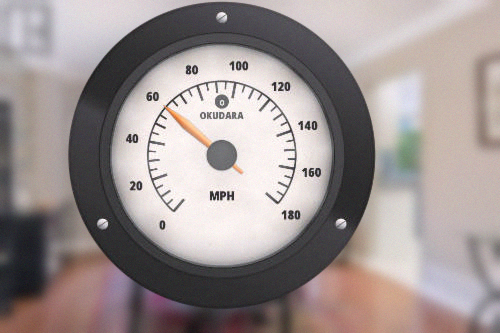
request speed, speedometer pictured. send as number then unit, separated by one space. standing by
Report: 60 mph
